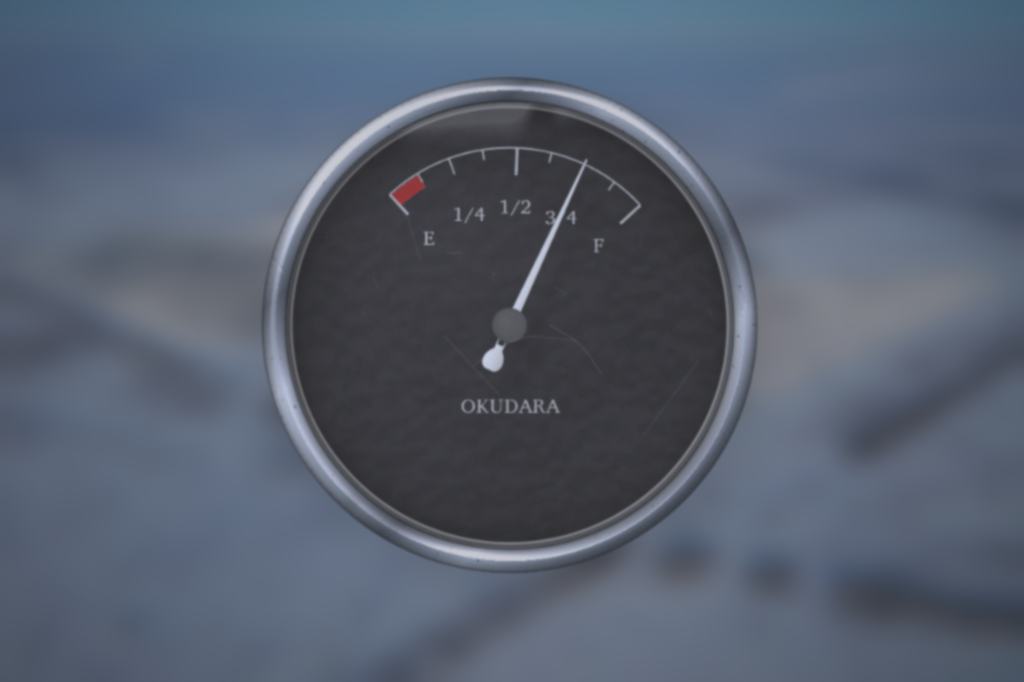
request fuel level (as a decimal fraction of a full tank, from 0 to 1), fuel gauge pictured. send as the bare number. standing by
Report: 0.75
